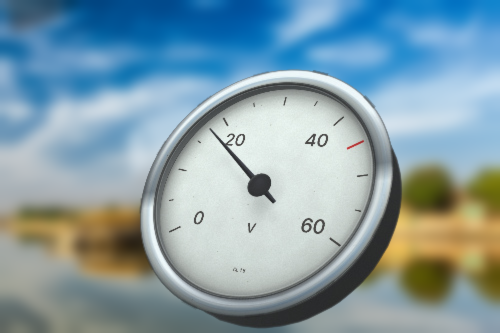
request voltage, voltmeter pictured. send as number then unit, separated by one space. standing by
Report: 17.5 V
